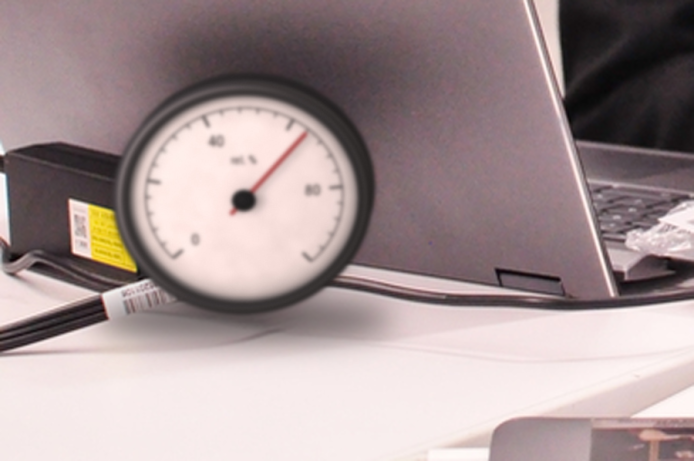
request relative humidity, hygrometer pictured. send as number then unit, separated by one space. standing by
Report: 64 %
